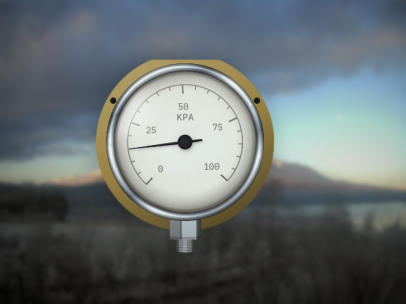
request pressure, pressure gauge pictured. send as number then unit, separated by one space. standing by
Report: 15 kPa
